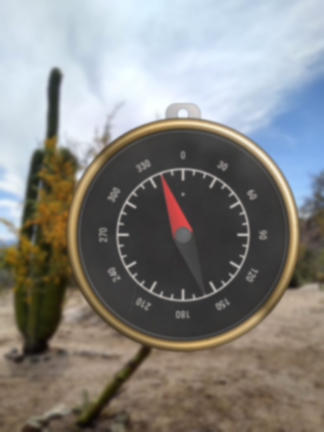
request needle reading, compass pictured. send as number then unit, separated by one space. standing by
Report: 340 °
